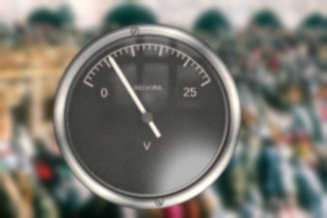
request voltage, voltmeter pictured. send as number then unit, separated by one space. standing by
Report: 6 V
